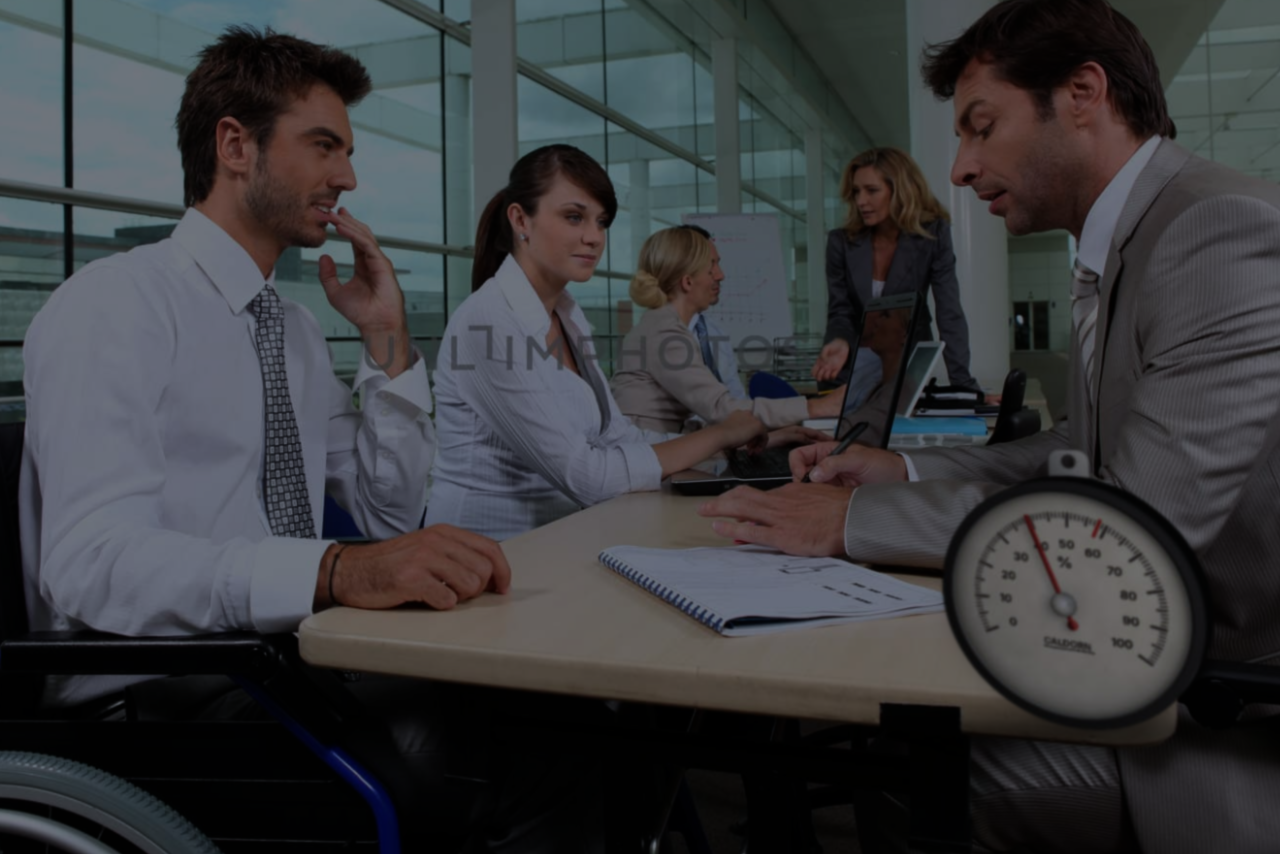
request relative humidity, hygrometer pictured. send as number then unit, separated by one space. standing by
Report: 40 %
